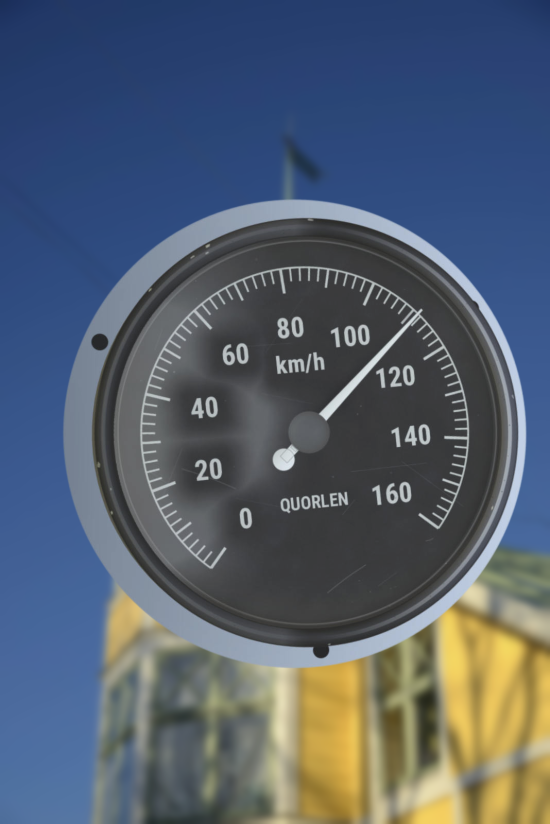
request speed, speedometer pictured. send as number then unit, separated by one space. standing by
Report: 111 km/h
